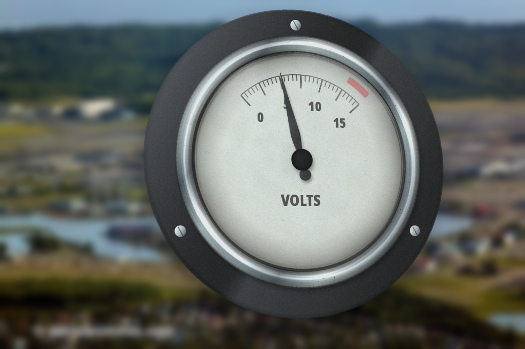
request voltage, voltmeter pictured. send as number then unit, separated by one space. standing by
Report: 5 V
